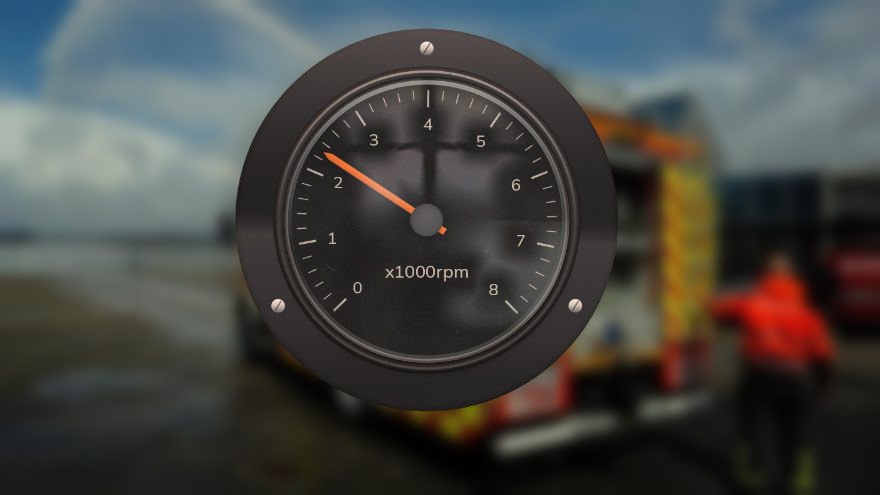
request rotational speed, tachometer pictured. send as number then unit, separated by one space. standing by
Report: 2300 rpm
